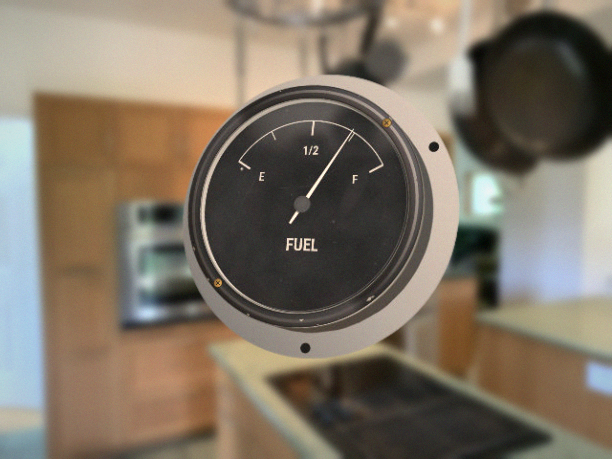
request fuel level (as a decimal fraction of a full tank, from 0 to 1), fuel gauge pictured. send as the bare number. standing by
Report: 0.75
